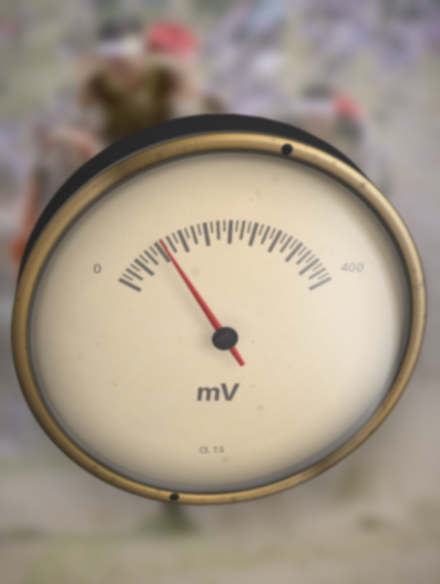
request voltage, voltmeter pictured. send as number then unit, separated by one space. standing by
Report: 90 mV
